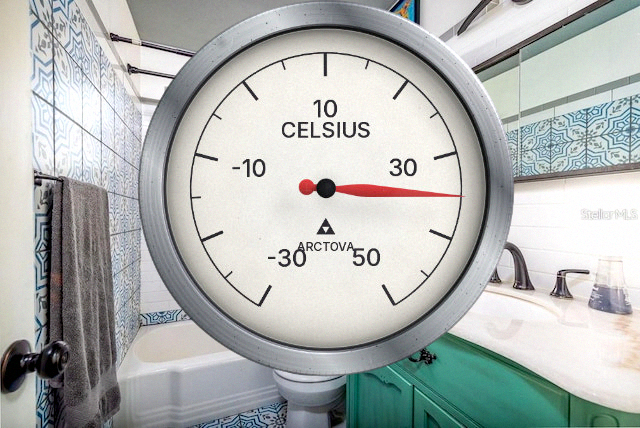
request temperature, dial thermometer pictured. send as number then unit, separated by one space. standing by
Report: 35 °C
